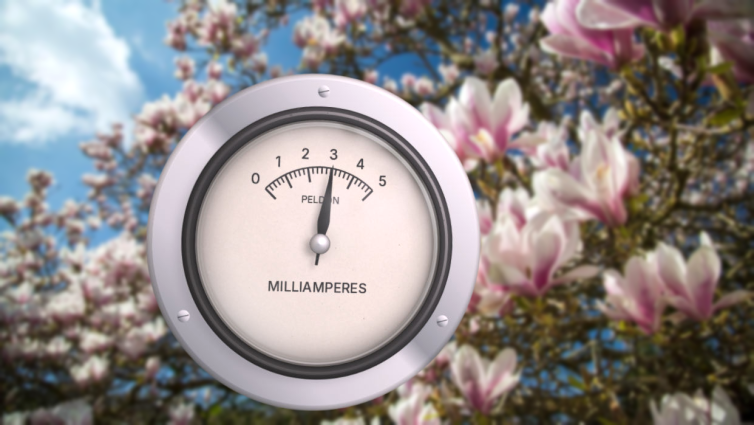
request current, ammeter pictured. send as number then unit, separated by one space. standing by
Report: 3 mA
